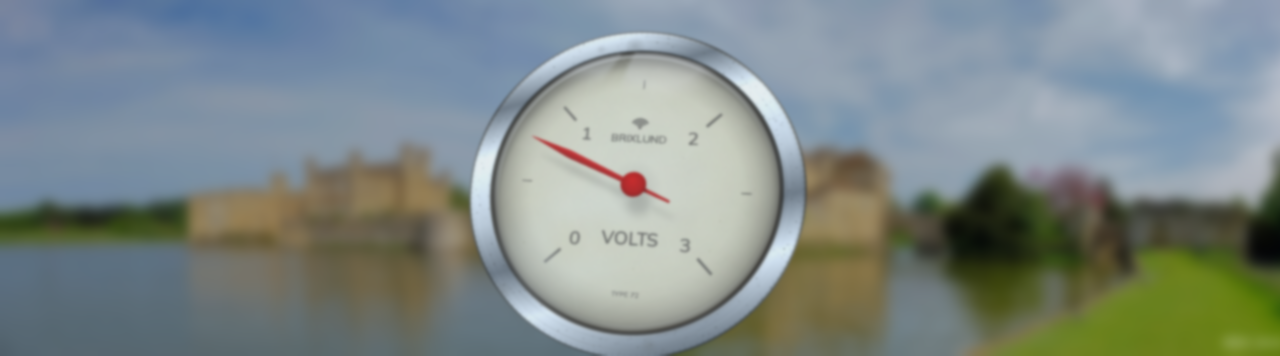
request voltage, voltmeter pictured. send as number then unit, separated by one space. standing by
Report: 0.75 V
